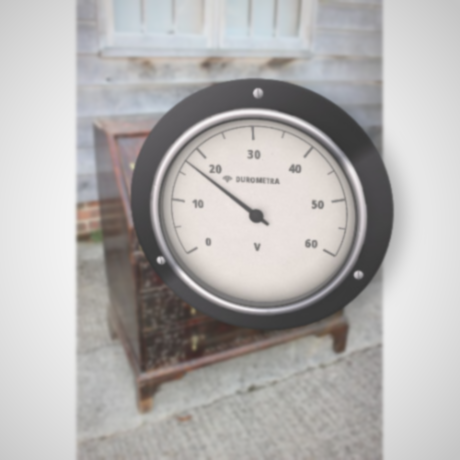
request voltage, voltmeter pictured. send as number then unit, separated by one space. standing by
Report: 17.5 V
